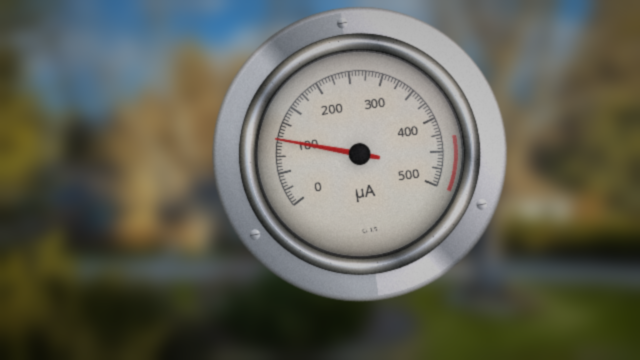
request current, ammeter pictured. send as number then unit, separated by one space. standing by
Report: 100 µA
